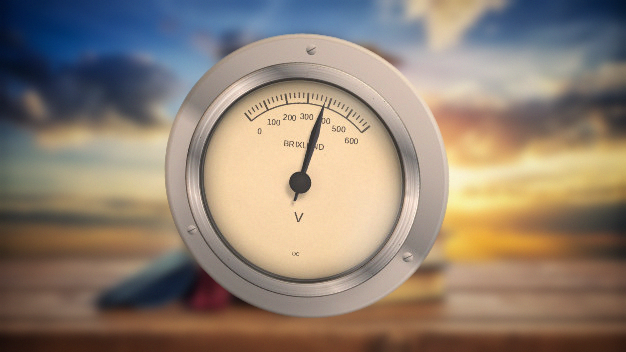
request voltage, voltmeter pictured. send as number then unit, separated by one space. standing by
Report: 380 V
